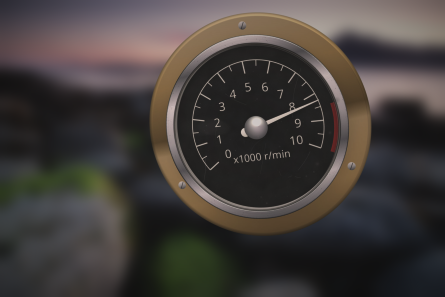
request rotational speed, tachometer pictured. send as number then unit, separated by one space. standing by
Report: 8250 rpm
